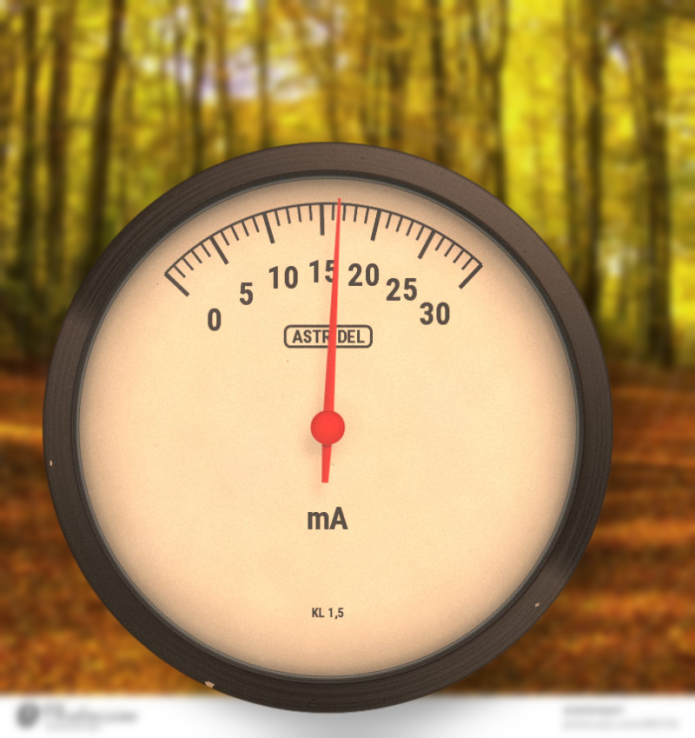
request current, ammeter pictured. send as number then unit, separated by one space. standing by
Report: 16.5 mA
